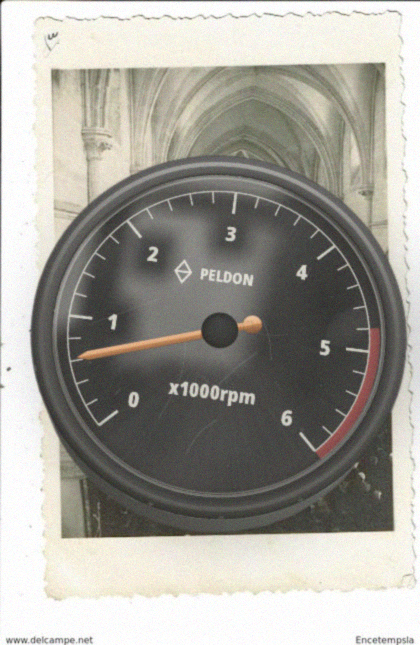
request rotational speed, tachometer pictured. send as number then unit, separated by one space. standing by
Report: 600 rpm
